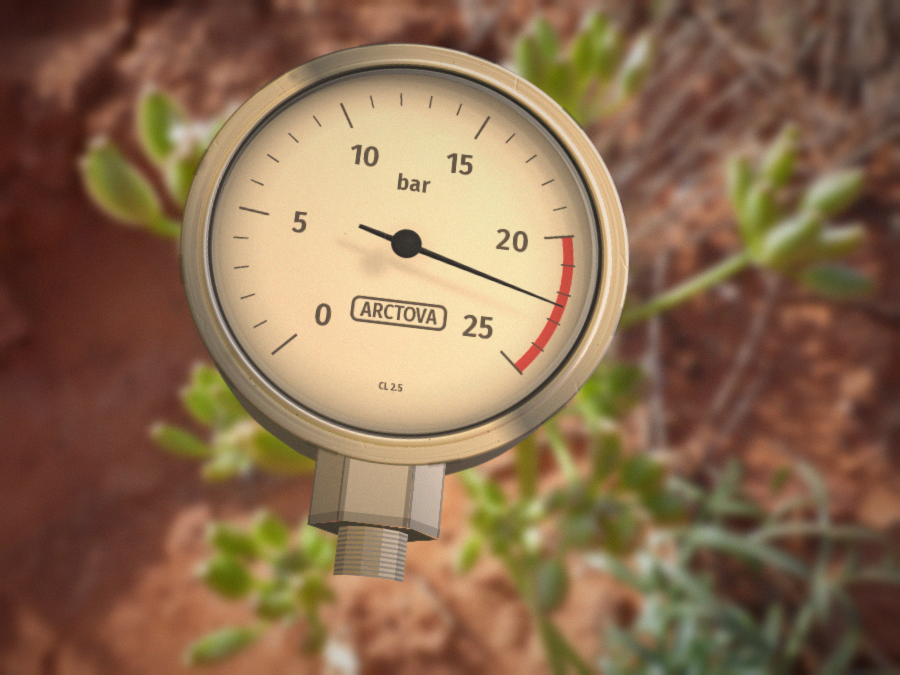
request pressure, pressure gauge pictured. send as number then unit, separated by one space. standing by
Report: 22.5 bar
